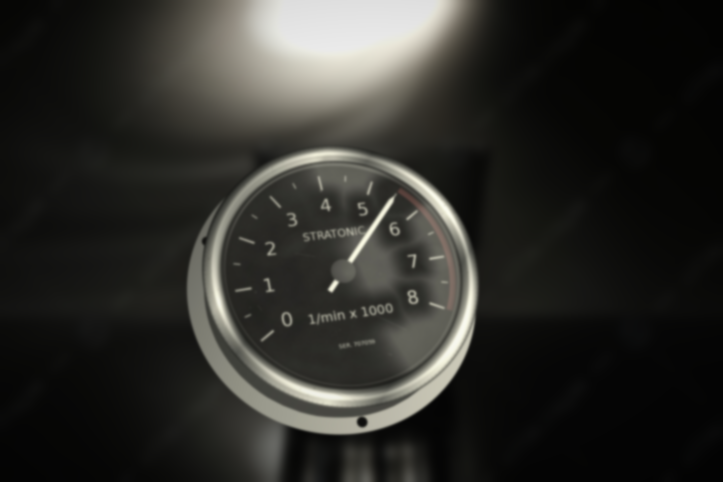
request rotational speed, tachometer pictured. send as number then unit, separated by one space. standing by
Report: 5500 rpm
